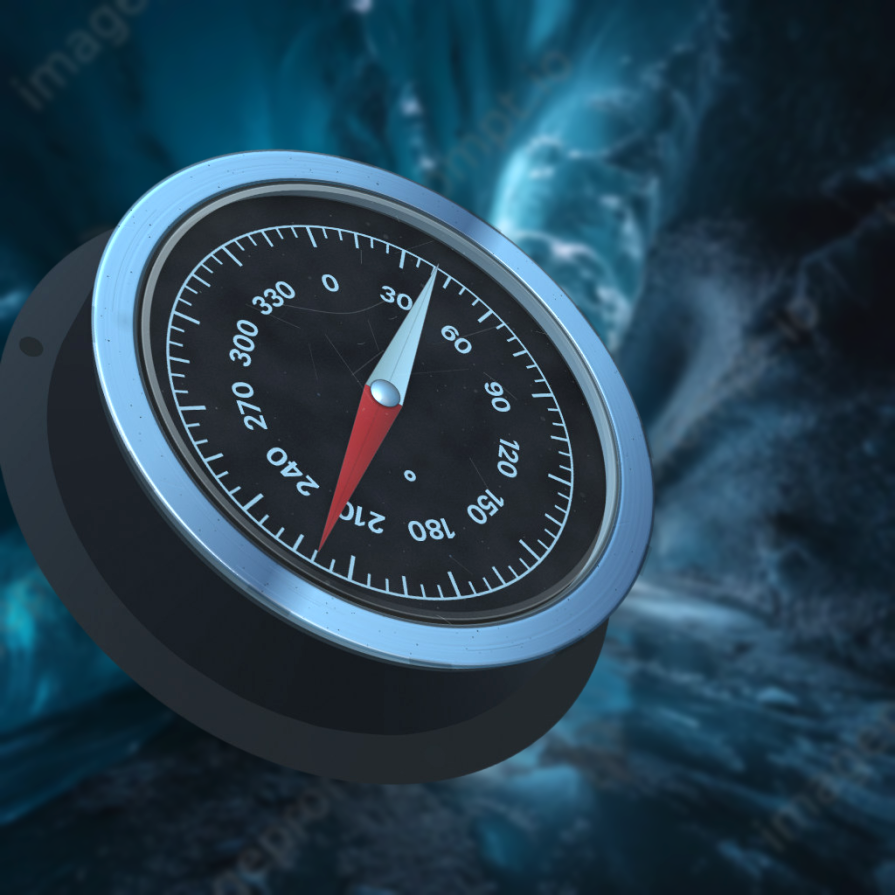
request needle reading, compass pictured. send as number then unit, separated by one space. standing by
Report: 220 °
